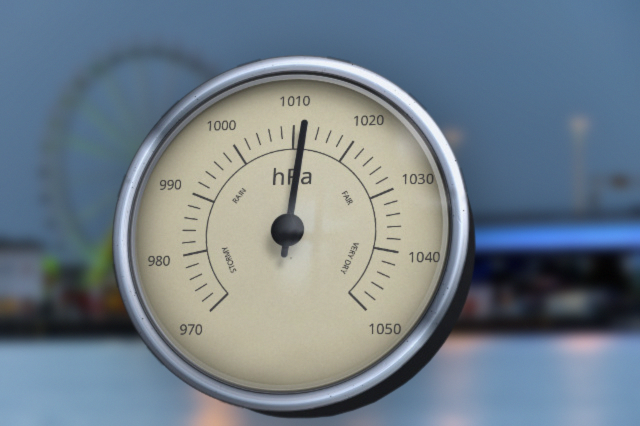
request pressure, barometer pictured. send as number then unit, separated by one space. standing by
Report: 1012 hPa
